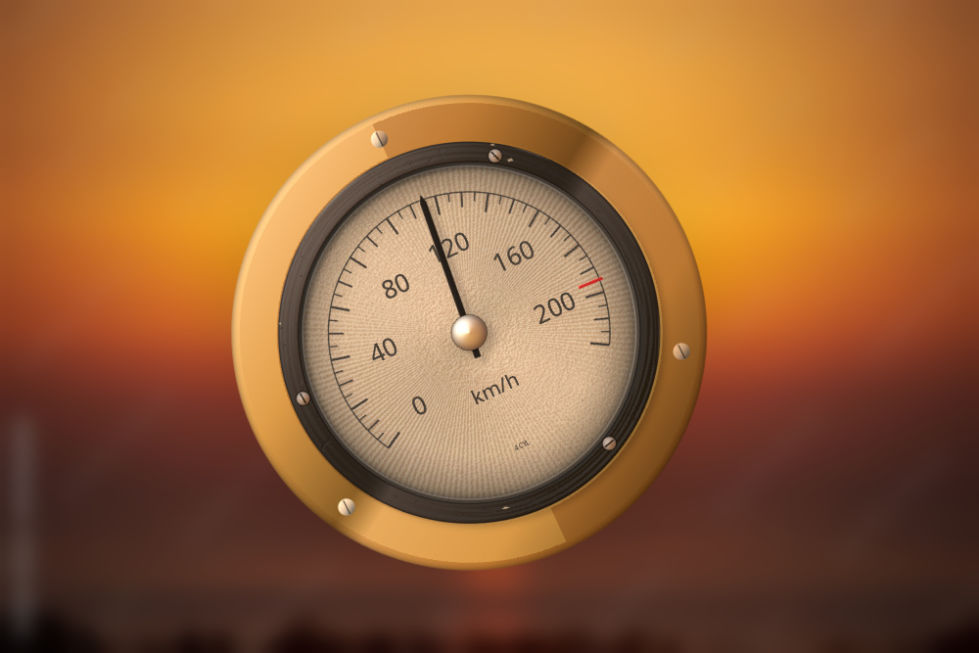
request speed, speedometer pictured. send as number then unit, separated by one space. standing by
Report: 115 km/h
